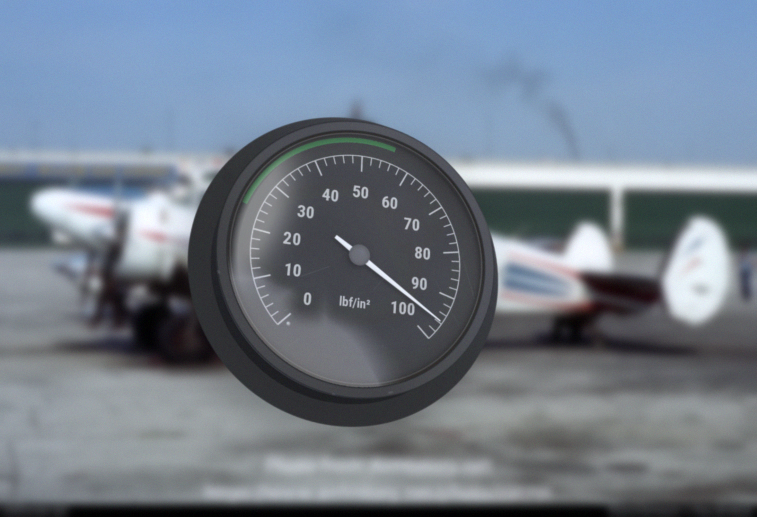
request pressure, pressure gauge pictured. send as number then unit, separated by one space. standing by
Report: 96 psi
